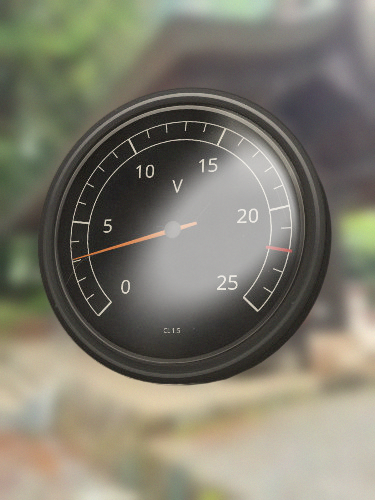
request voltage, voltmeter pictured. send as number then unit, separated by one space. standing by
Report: 3 V
